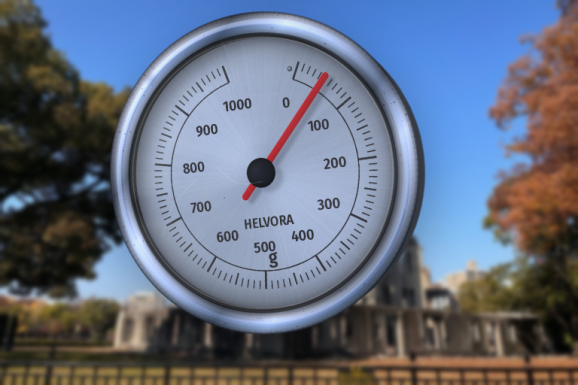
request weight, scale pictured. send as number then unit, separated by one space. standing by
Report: 50 g
